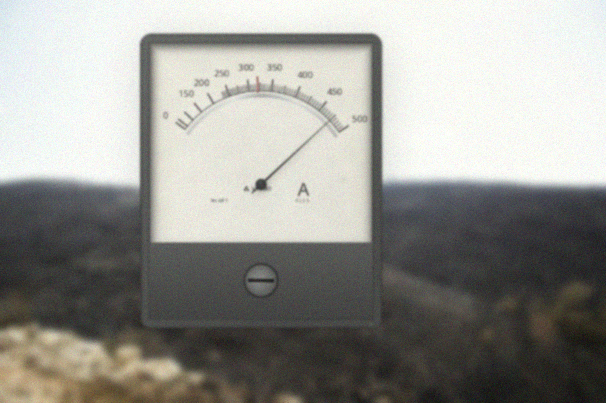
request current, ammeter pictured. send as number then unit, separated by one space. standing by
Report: 475 A
